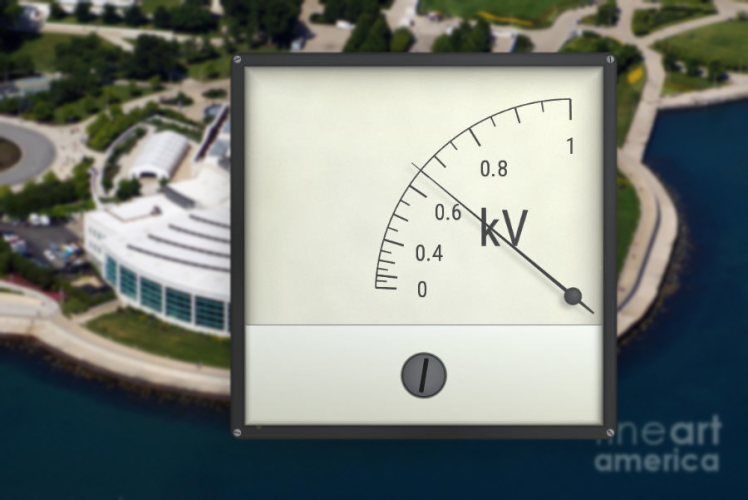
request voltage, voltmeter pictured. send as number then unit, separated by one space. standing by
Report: 0.65 kV
